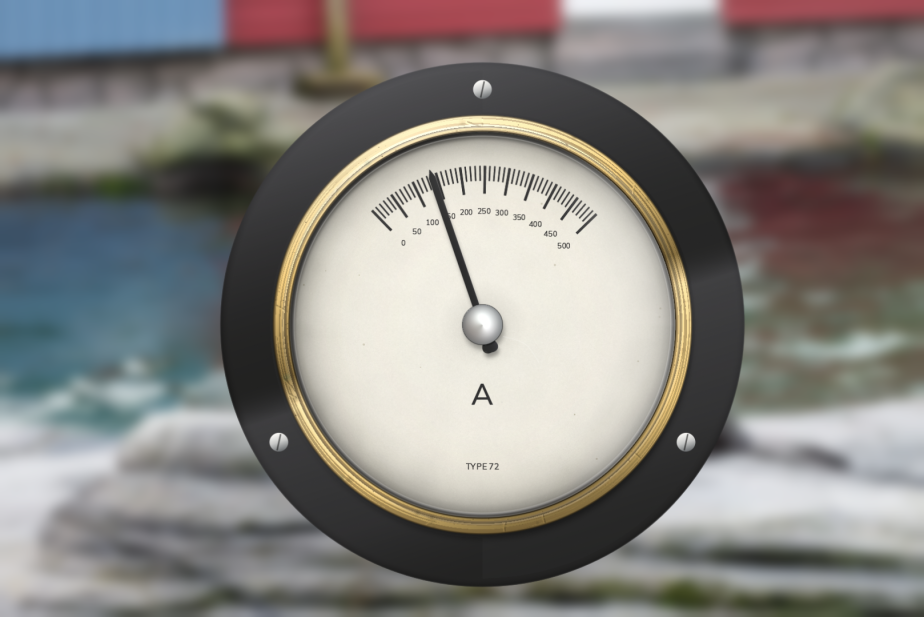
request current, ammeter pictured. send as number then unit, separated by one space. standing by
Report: 140 A
